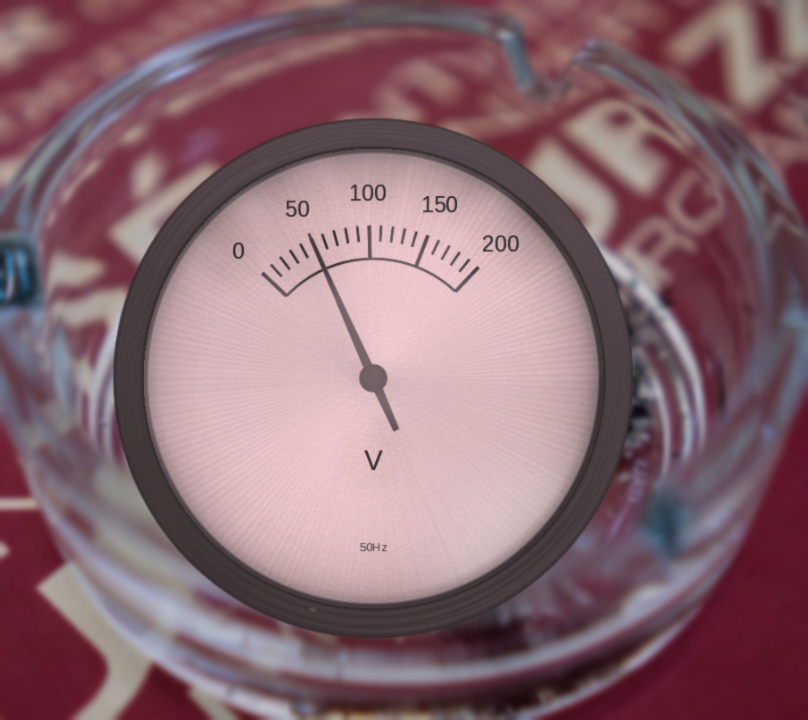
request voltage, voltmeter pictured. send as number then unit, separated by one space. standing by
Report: 50 V
